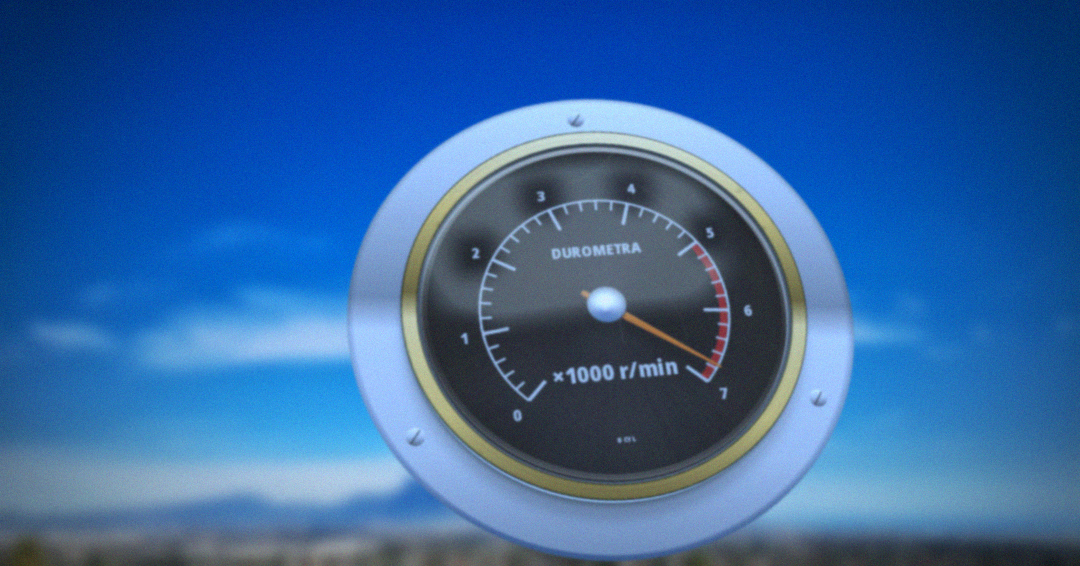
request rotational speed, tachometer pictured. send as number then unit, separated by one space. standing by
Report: 6800 rpm
